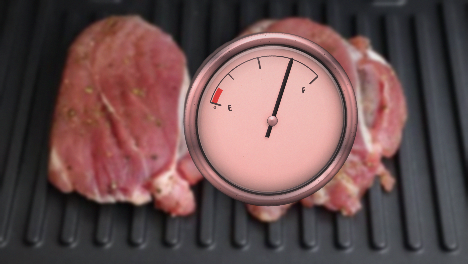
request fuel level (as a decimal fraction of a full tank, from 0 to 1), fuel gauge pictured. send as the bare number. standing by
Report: 0.75
